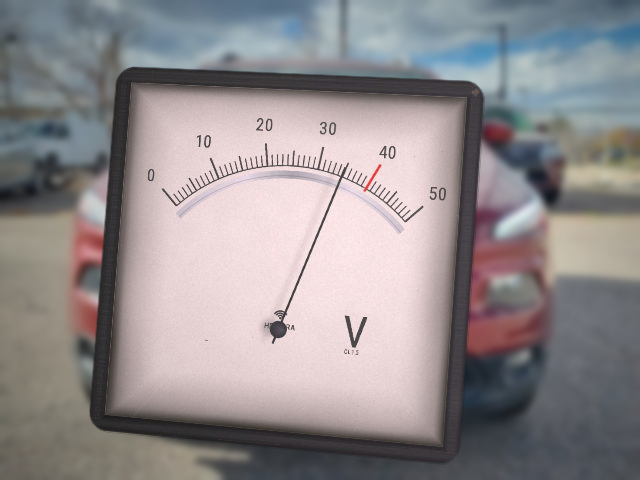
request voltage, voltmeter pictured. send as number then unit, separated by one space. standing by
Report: 35 V
